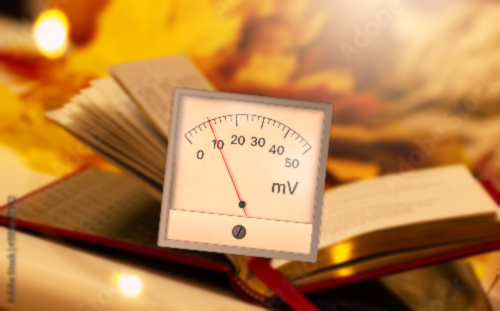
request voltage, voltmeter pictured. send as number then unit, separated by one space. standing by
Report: 10 mV
